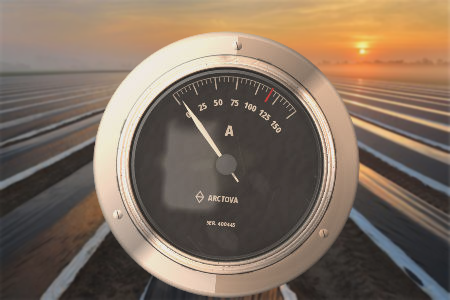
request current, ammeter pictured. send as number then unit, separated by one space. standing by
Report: 5 A
